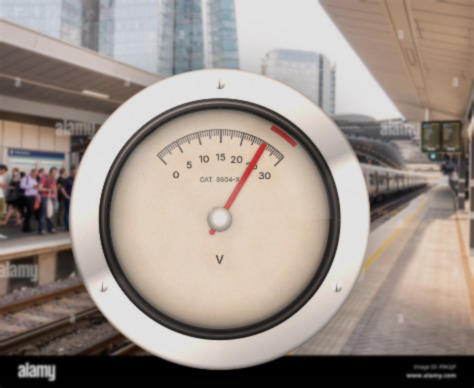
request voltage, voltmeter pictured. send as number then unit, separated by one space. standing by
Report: 25 V
